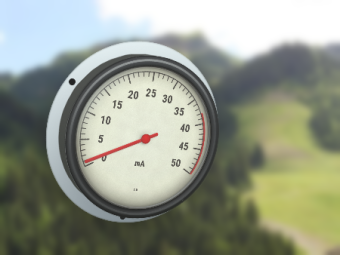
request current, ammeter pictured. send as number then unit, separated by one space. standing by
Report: 1 mA
